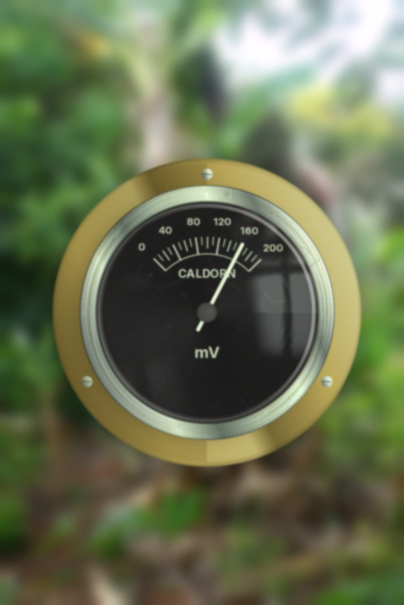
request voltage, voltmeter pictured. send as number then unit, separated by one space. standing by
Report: 160 mV
